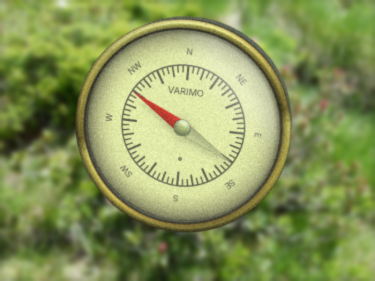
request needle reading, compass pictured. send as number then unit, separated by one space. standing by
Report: 300 °
